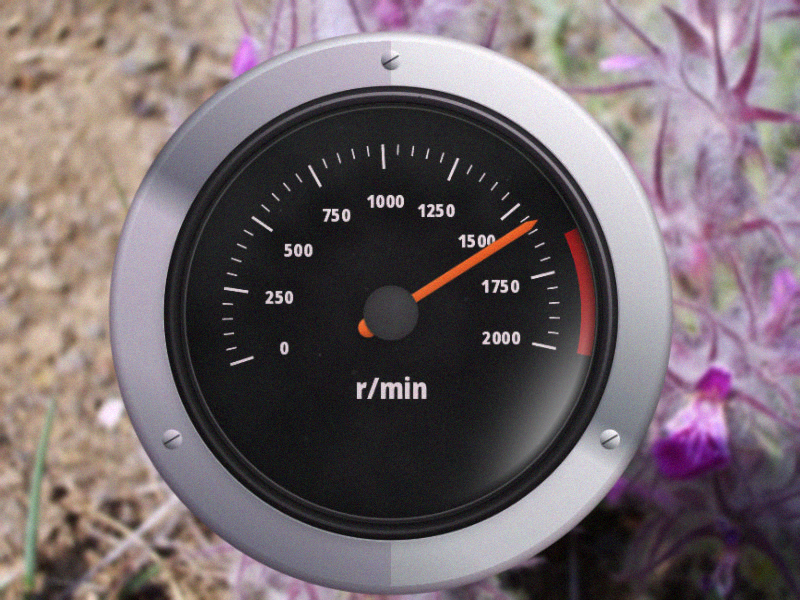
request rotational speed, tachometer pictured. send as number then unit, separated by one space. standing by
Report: 1575 rpm
